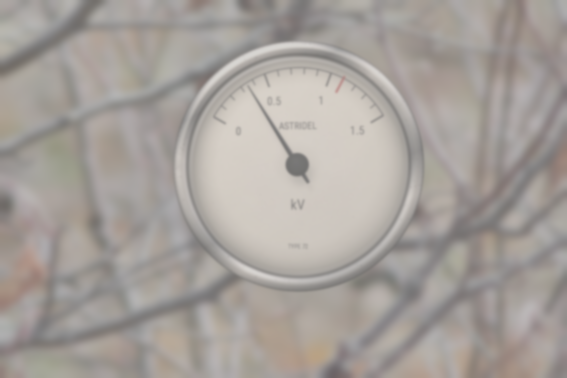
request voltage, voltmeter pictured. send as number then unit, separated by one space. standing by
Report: 0.35 kV
